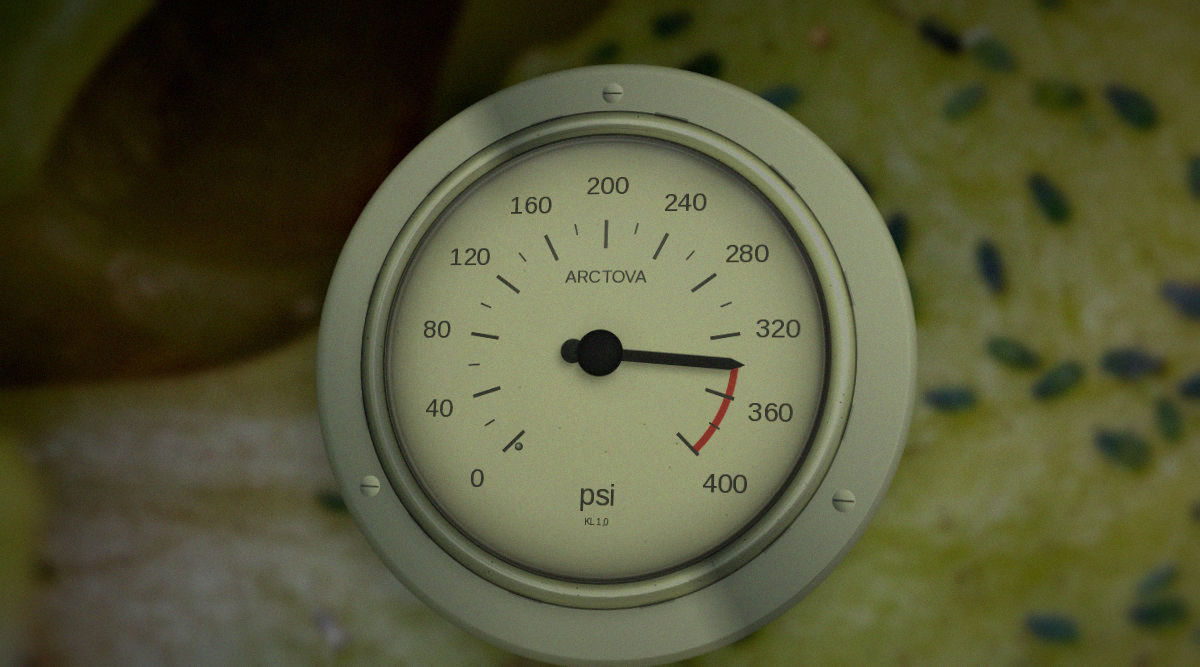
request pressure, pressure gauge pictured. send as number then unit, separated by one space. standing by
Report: 340 psi
